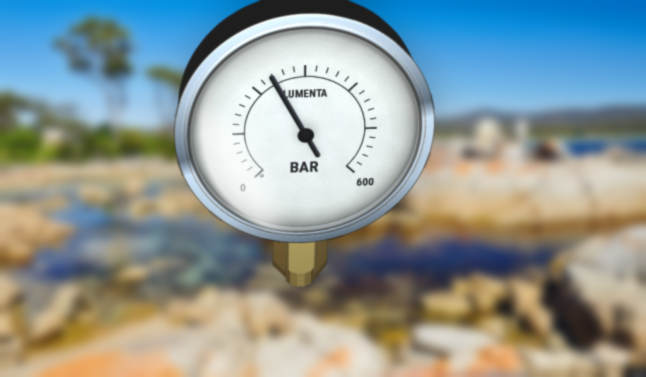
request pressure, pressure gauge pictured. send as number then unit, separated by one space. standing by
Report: 240 bar
